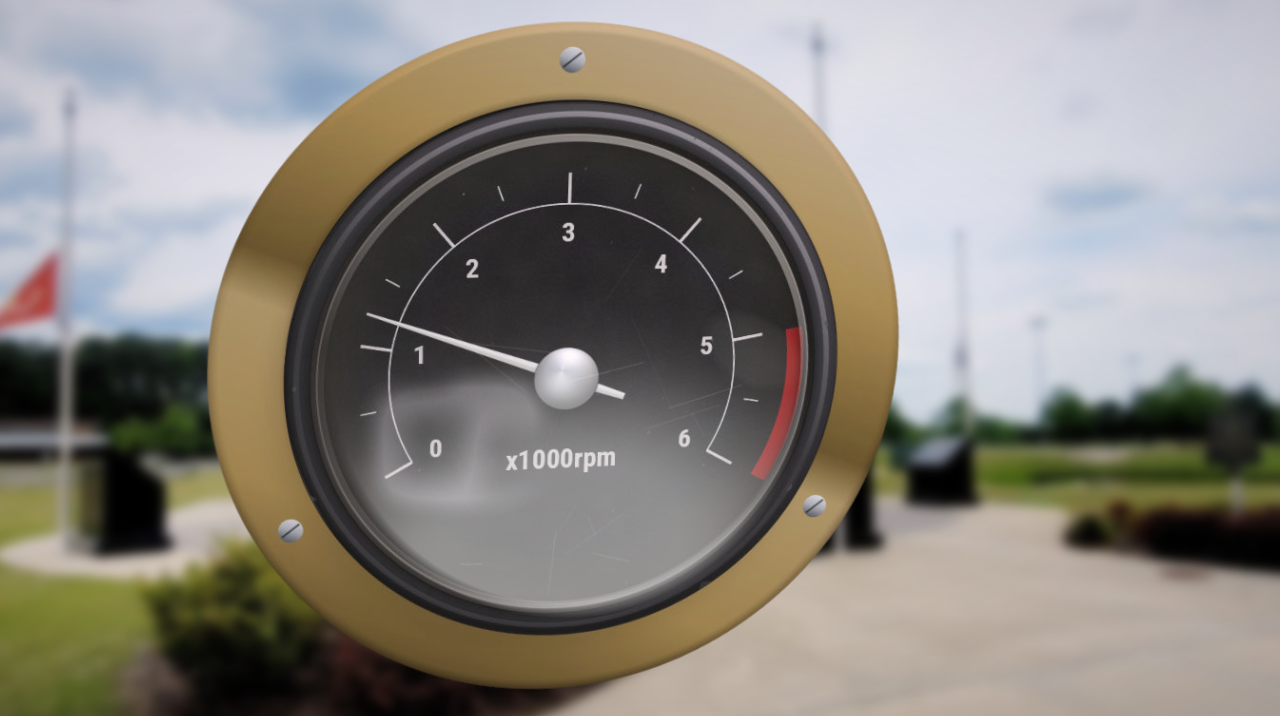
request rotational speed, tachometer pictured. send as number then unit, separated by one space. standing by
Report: 1250 rpm
